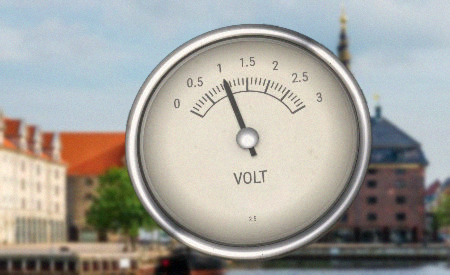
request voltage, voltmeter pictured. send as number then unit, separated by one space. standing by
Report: 1 V
